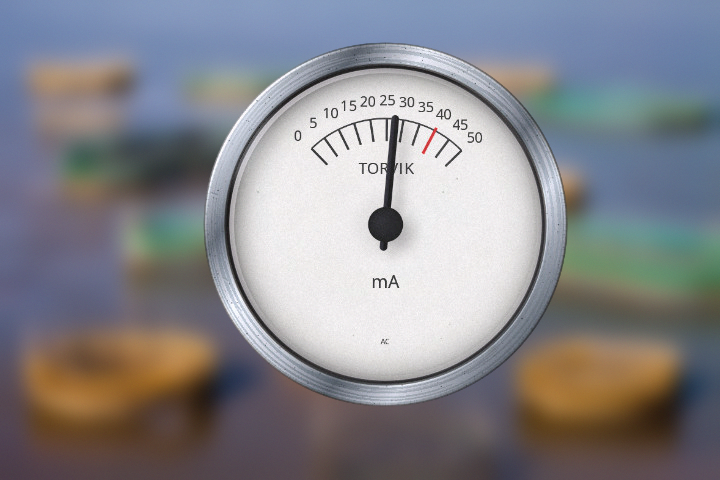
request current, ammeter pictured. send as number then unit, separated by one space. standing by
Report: 27.5 mA
